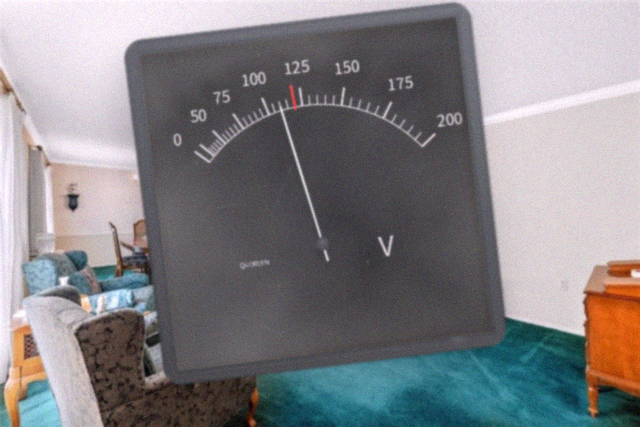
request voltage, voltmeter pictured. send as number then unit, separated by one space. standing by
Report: 110 V
